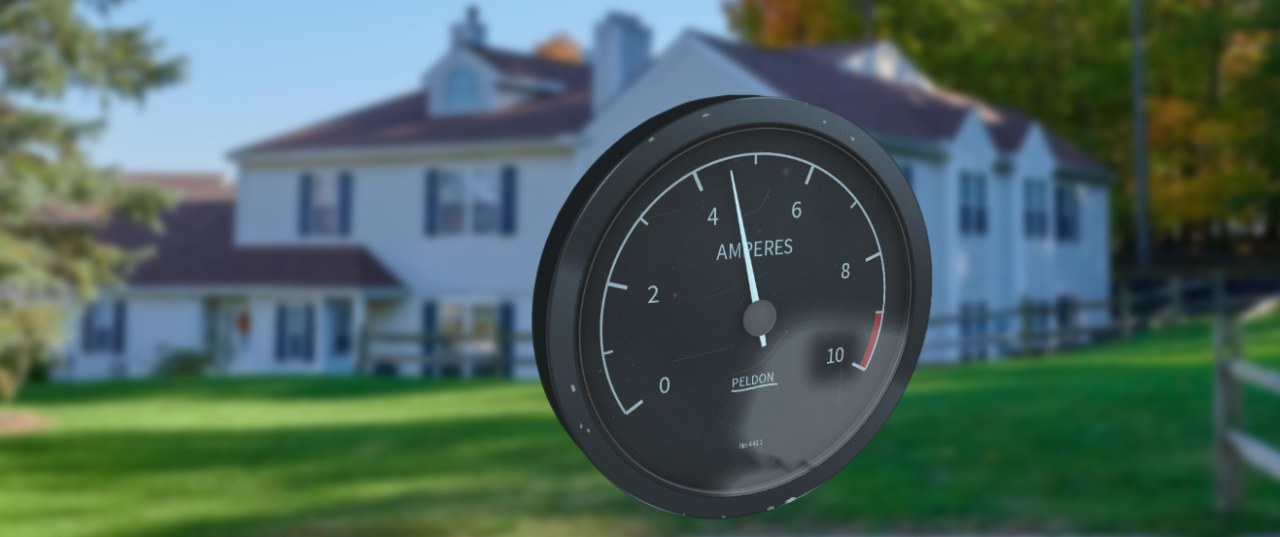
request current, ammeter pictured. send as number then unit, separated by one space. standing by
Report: 4.5 A
